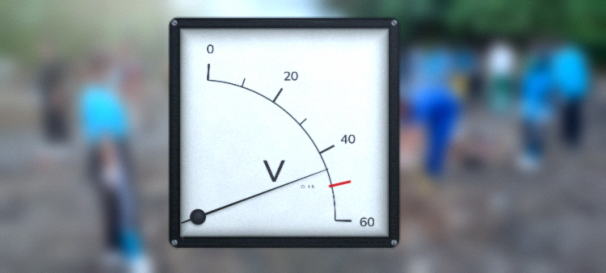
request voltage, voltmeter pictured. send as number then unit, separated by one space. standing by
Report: 45 V
